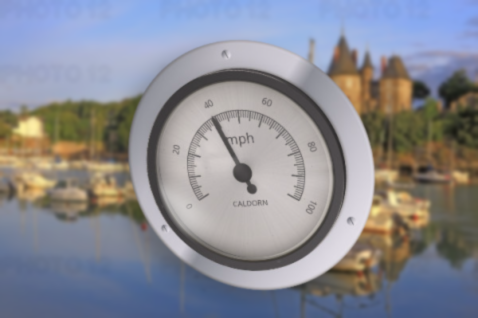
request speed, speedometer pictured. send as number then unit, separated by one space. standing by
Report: 40 mph
